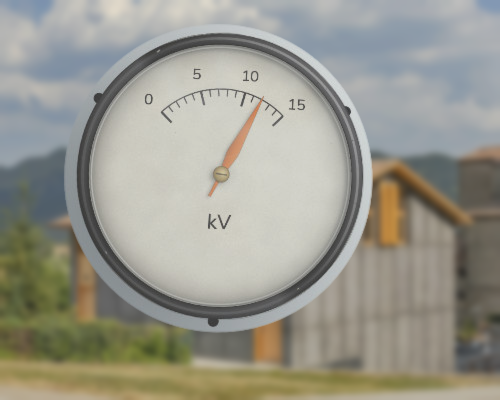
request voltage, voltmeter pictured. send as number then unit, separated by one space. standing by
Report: 12 kV
